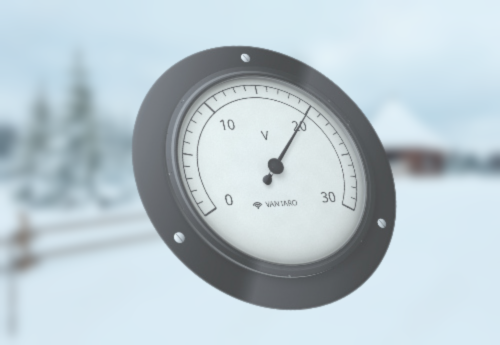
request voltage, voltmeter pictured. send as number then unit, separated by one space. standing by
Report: 20 V
